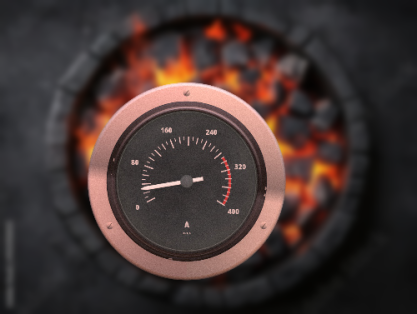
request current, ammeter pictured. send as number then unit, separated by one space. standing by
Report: 30 A
